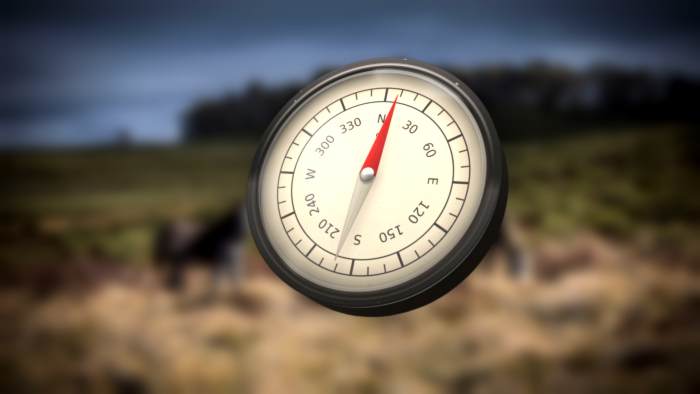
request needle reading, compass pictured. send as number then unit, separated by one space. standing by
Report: 10 °
